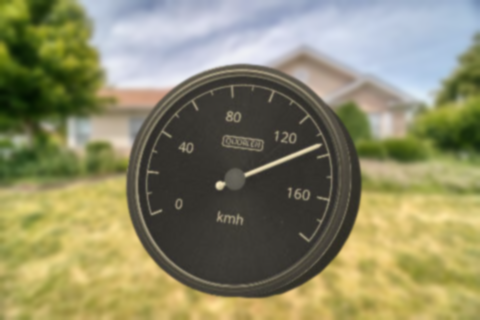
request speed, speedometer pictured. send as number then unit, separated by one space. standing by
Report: 135 km/h
